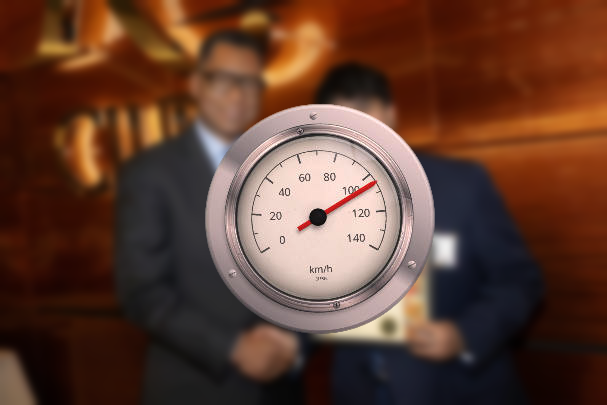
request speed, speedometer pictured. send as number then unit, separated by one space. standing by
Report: 105 km/h
